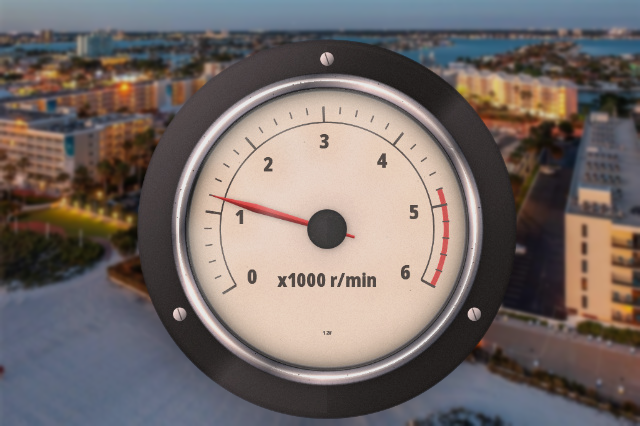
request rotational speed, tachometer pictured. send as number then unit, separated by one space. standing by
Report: 1200 rpm
